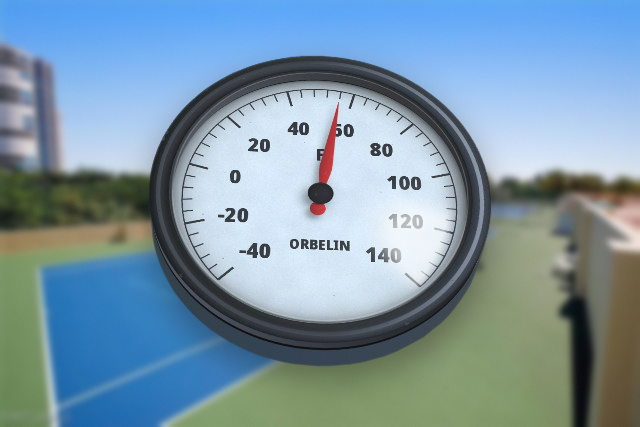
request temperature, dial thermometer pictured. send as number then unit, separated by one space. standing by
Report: 56 °F
